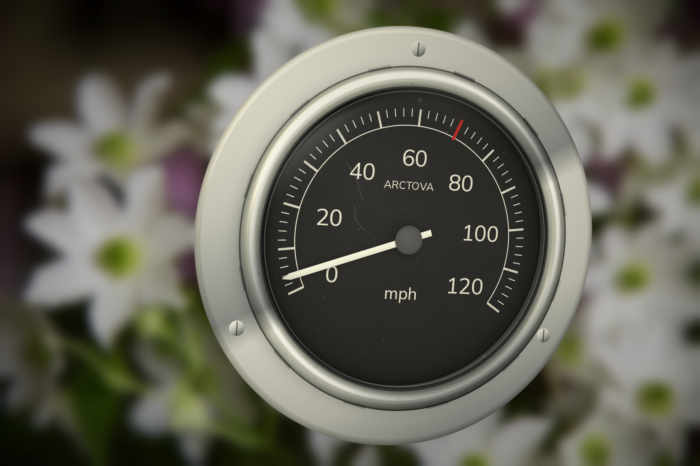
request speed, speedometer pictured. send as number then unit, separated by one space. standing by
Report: 4 mph
